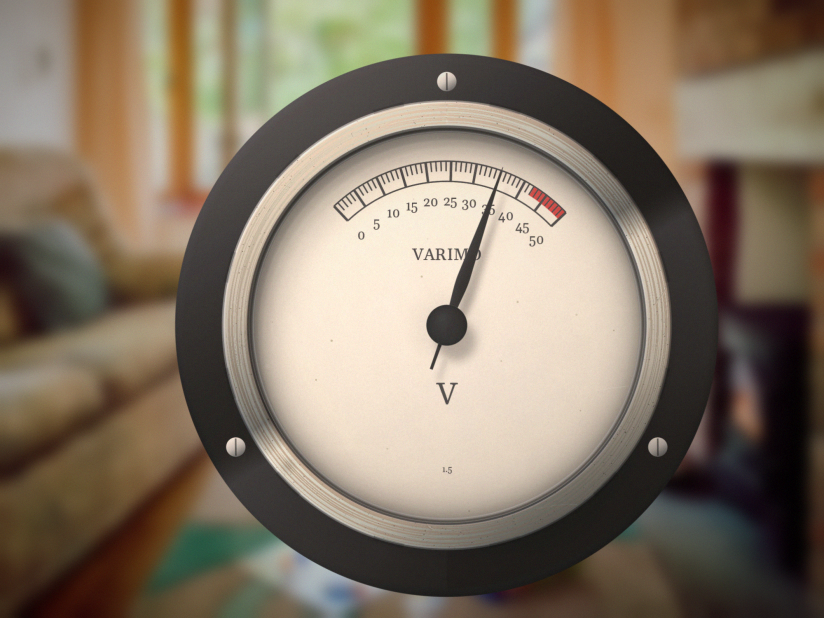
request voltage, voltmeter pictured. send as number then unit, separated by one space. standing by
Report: 35 V
